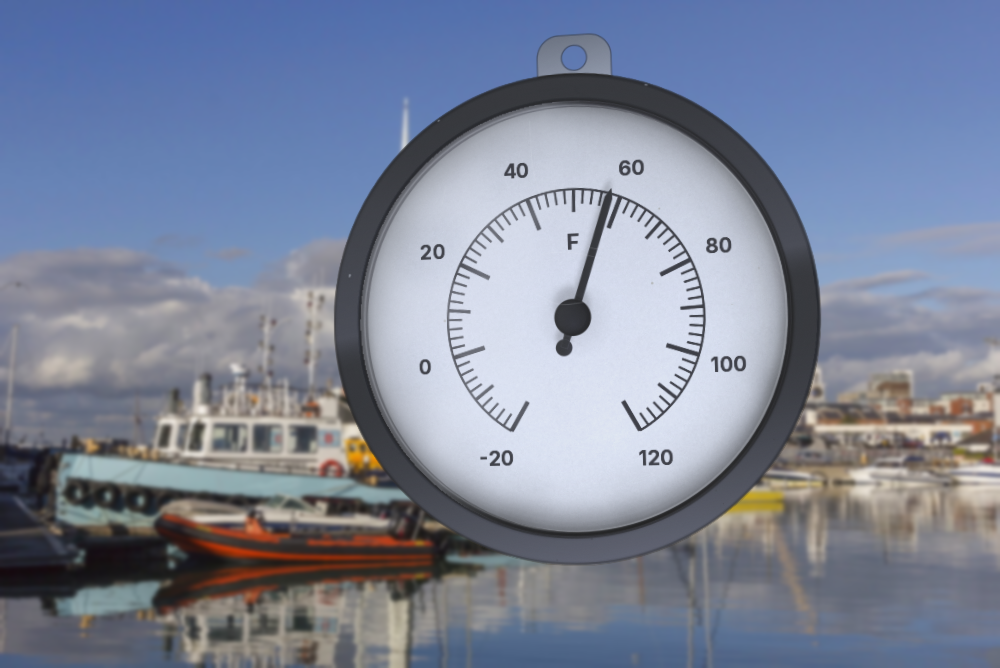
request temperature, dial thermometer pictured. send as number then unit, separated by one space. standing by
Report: 58 °F
